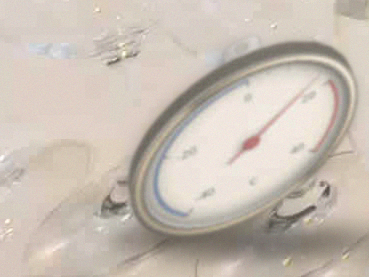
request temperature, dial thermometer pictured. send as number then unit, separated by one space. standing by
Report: 16 °C
